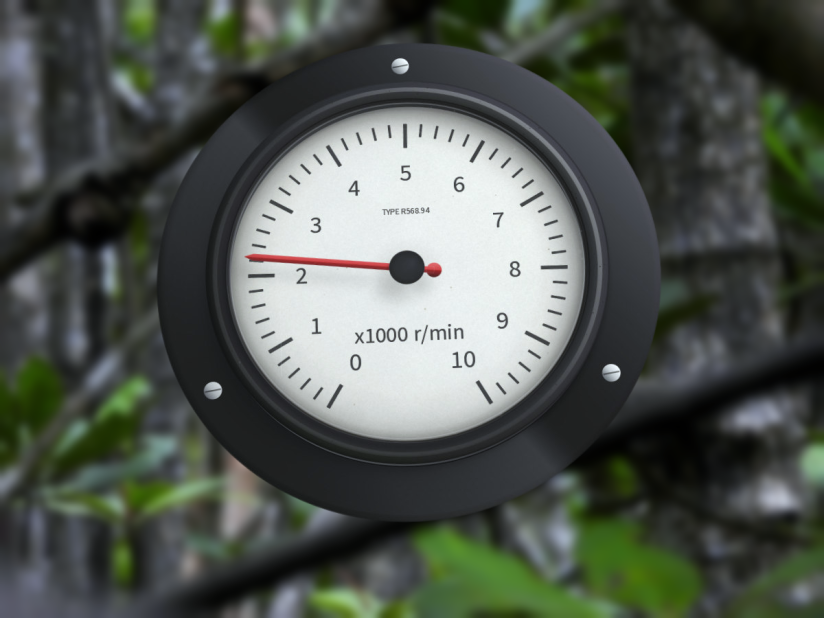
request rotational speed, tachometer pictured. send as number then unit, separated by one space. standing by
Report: 2200 rpm
